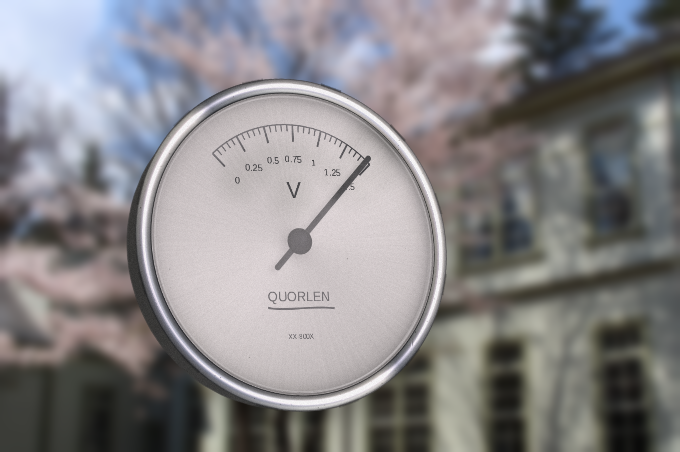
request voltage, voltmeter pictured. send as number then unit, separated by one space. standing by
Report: 1.45 V
